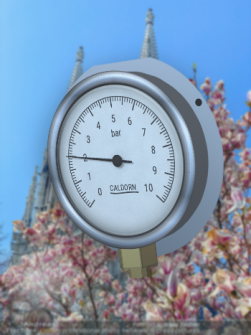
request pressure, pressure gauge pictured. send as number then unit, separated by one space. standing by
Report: 2 bar
